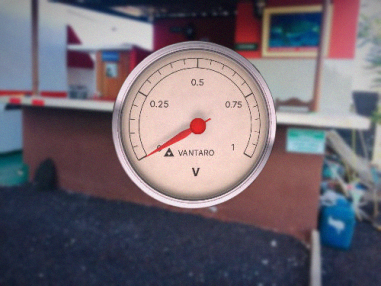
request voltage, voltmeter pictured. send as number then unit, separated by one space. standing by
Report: 0 V
